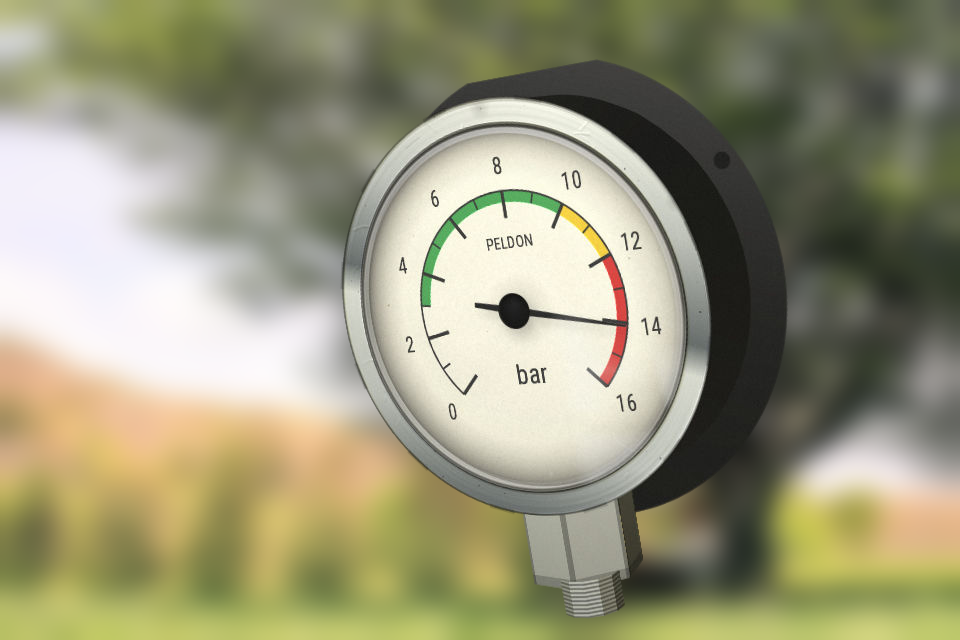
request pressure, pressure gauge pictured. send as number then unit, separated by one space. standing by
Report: 14 bar
